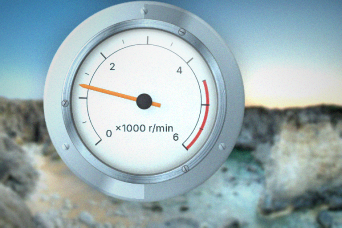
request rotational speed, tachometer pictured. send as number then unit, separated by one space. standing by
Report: 1250 rpm
